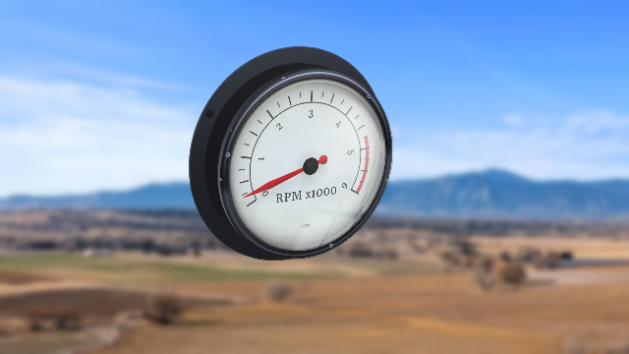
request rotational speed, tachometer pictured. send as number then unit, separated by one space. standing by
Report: 250 rpm
